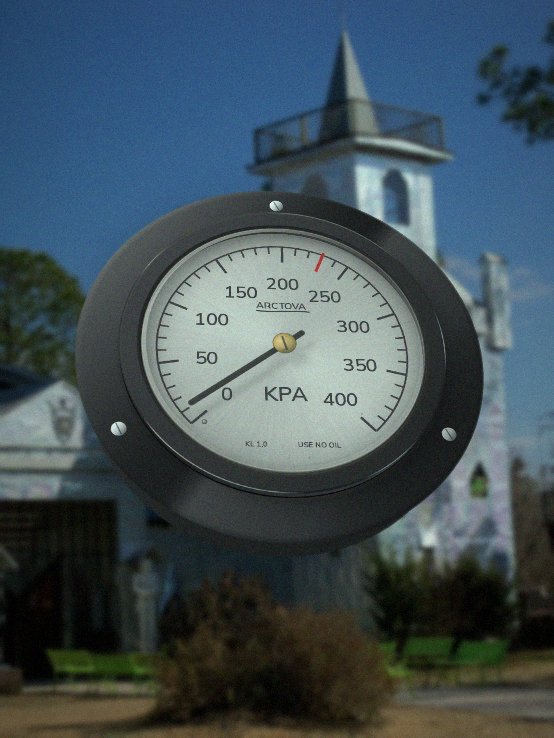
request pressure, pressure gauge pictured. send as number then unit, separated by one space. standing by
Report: 10 kPa
